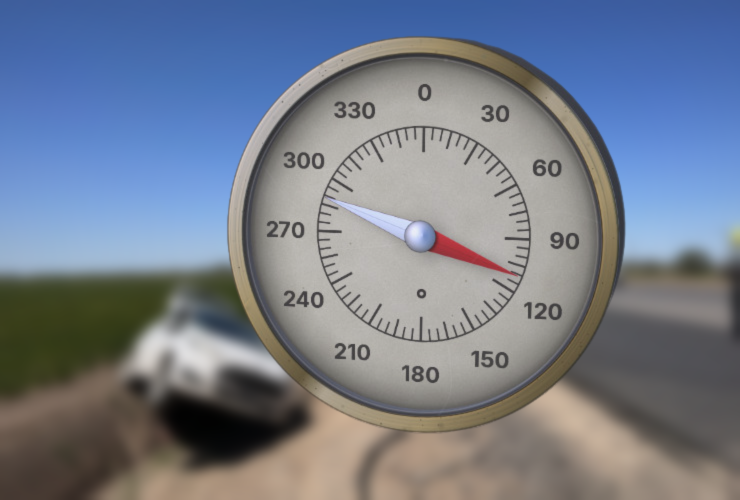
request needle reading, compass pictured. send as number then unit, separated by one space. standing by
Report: 110 °
